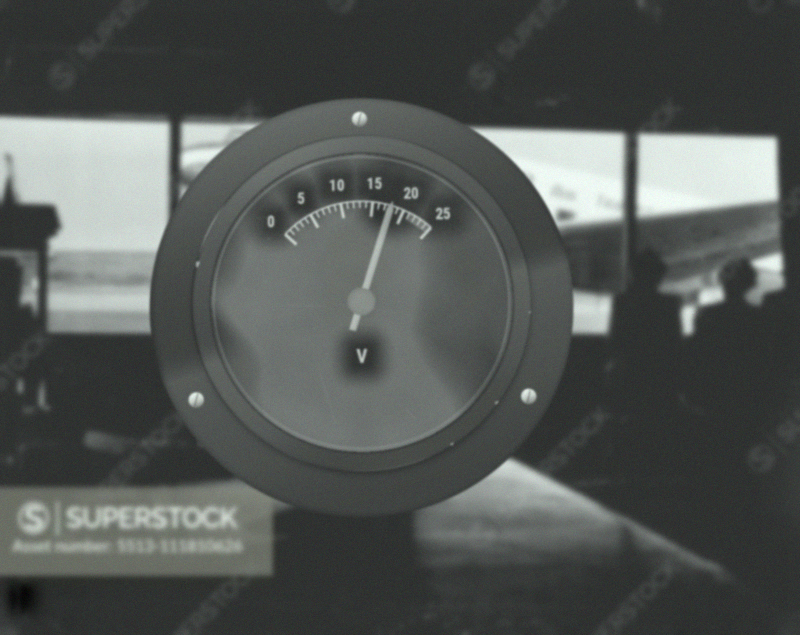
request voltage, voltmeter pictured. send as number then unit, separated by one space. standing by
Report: 18 V
